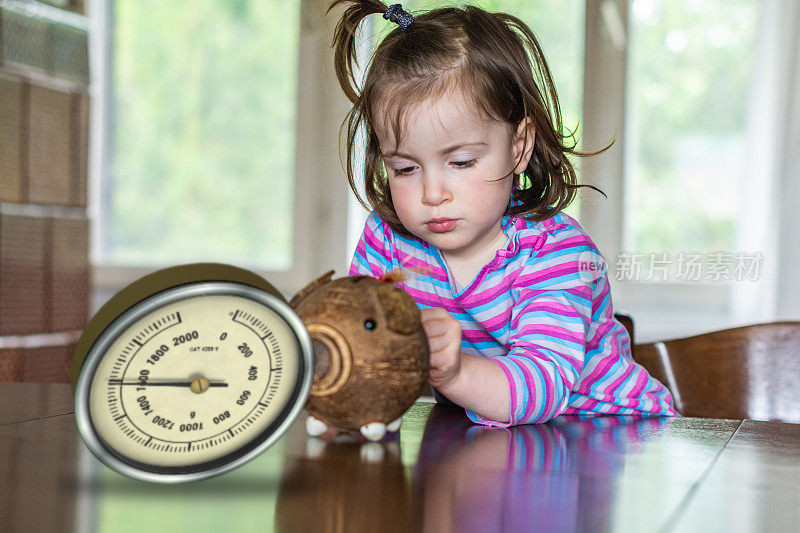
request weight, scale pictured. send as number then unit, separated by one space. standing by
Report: 1600 g
